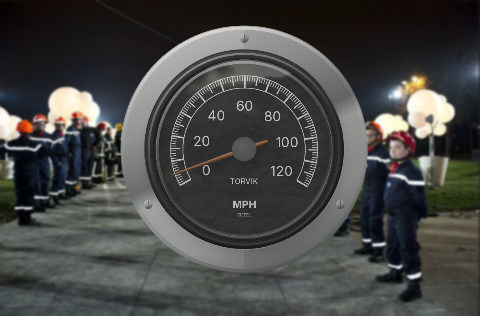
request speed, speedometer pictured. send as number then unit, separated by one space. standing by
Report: 5 mph
